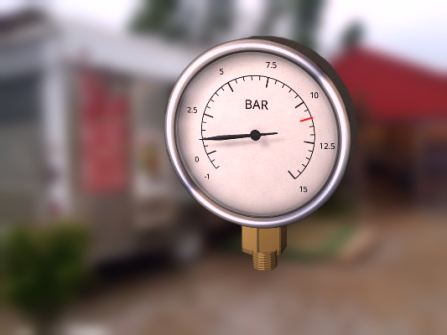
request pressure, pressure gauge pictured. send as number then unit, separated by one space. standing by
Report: 1 bar
